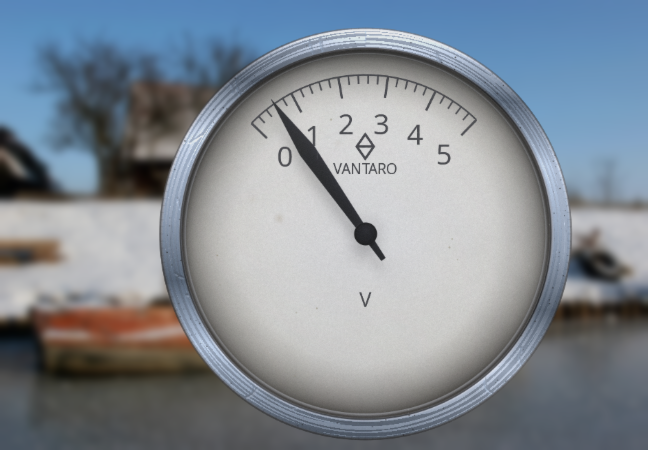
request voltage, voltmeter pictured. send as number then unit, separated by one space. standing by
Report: 0.6 V
